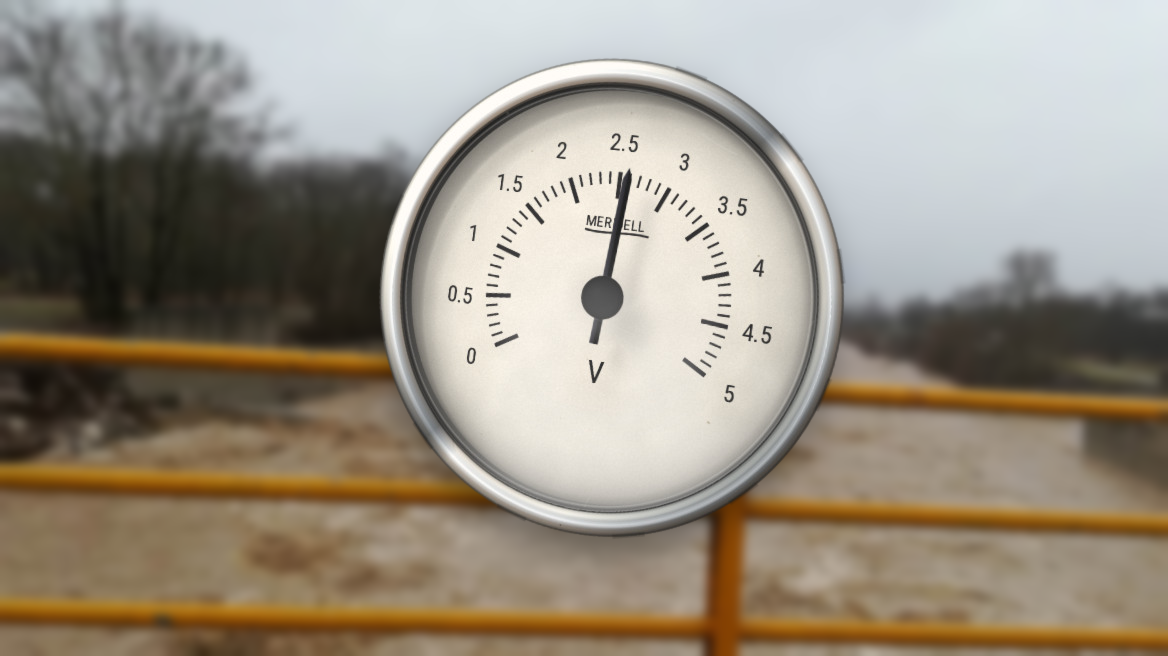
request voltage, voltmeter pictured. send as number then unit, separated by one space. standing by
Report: 2.6 V
